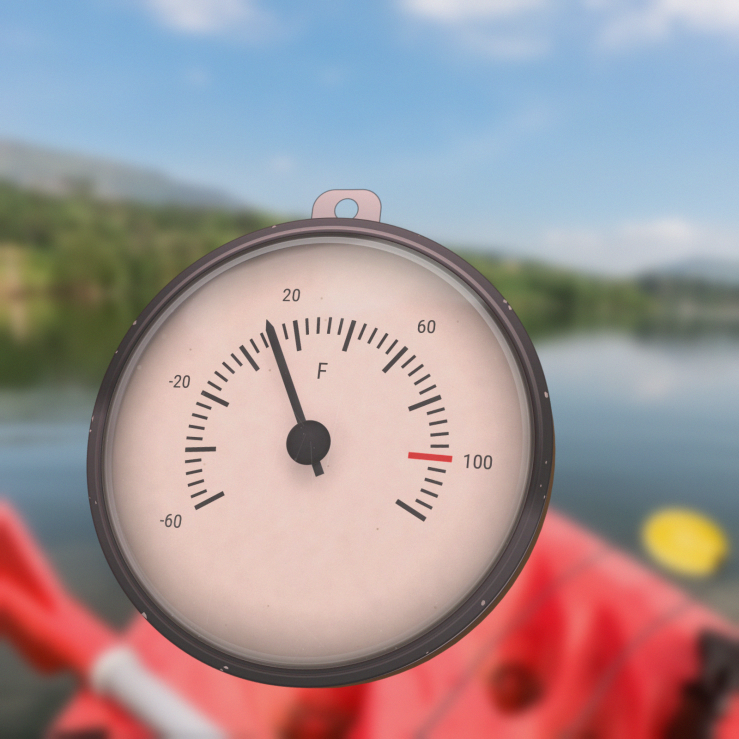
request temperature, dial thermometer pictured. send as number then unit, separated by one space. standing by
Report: 12 °F
